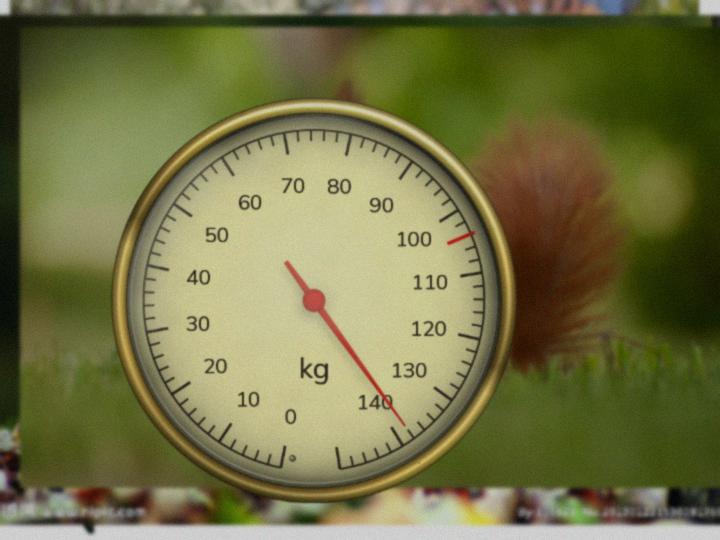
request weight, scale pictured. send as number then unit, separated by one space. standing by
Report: 138 kg
